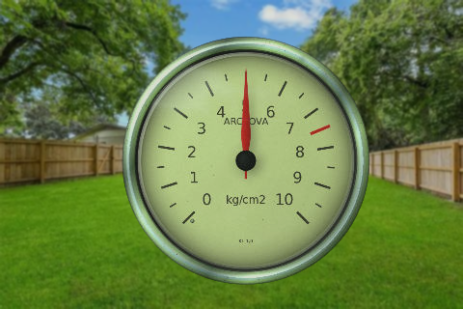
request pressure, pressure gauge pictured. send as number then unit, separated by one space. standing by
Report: 5 kg/cm²
